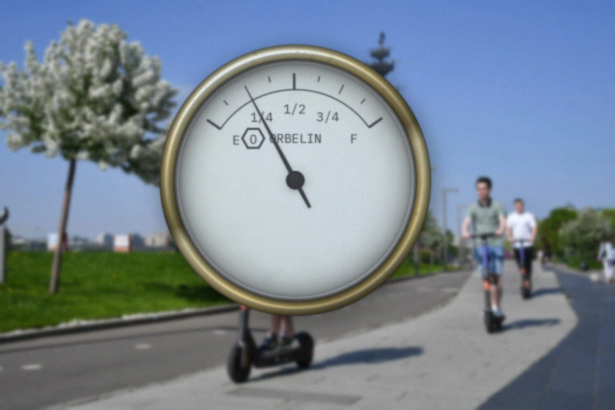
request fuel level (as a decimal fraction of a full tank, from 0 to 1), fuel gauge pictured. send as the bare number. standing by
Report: 0.25
